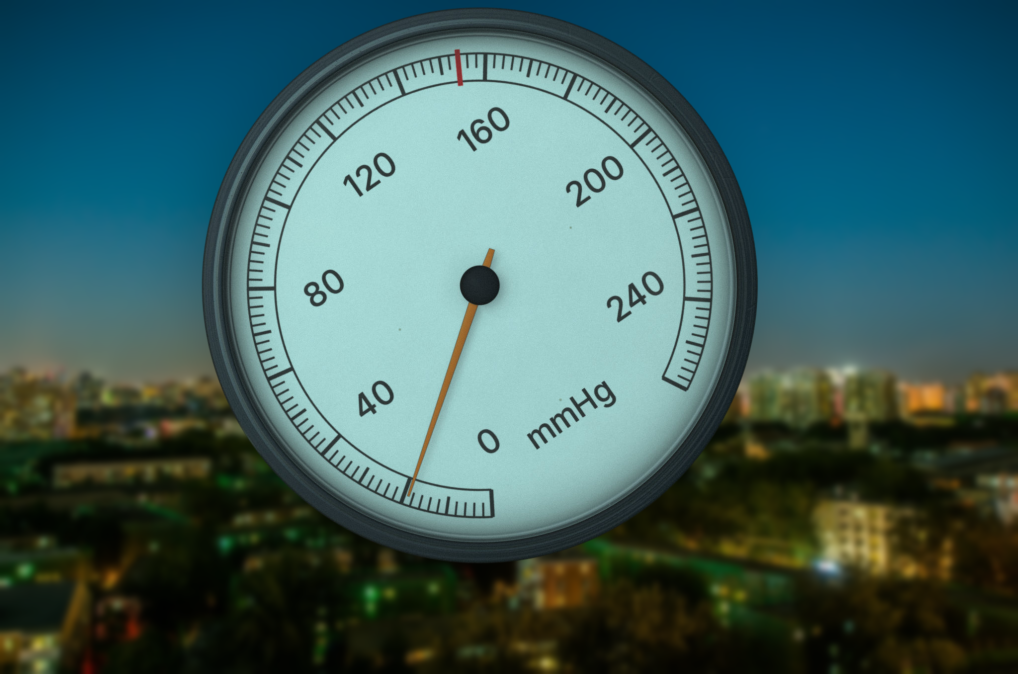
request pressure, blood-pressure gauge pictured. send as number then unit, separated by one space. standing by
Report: 19 mmHg
